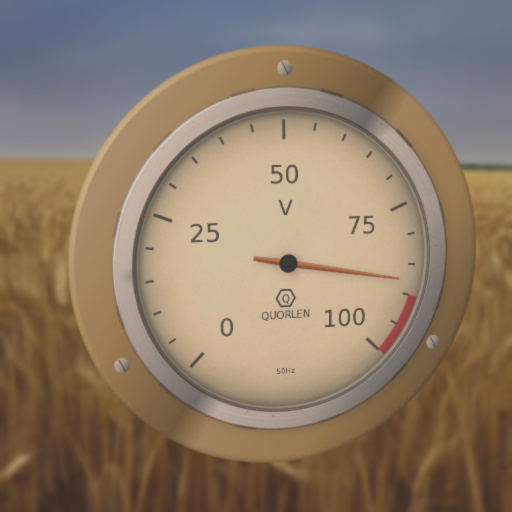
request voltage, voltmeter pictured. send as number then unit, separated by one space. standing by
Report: 87.5 V
